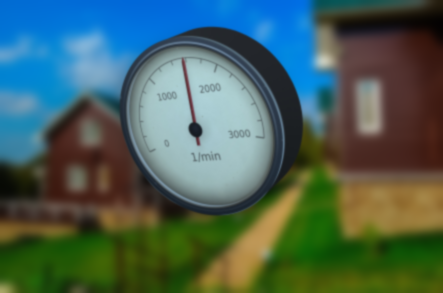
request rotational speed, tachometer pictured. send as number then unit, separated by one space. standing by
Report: 1600 rpm
